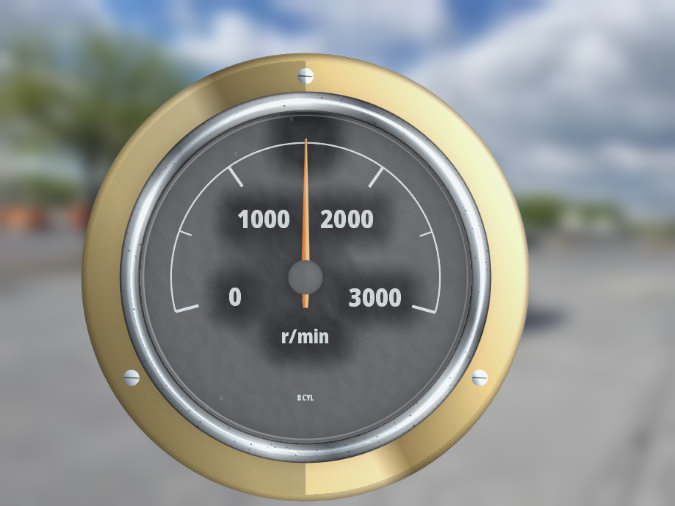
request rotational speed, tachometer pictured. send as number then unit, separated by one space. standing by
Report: 1500 rpm
